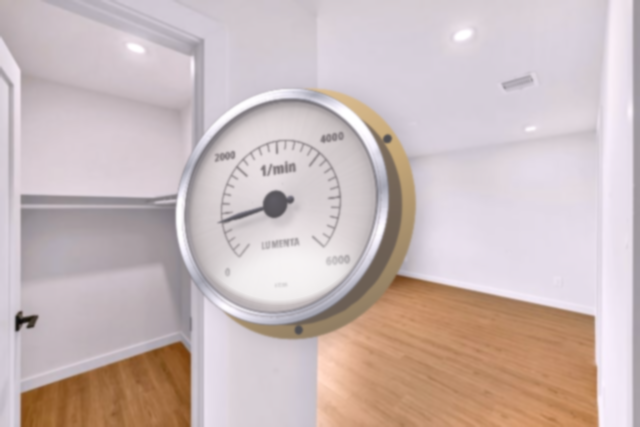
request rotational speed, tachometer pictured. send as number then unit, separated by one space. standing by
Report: 800 rpm
